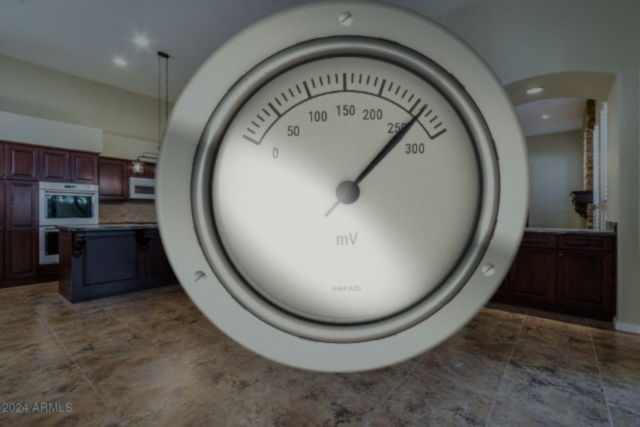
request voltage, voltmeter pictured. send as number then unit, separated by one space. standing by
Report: 260 mV
